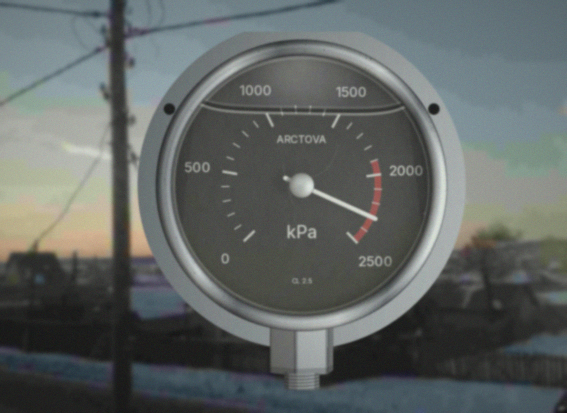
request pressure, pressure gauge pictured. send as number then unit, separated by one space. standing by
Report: 2300 kPa
